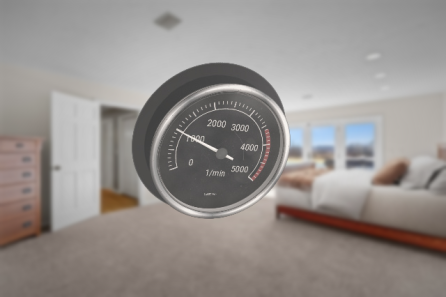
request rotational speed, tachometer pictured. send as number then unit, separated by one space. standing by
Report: 1000 rpm
